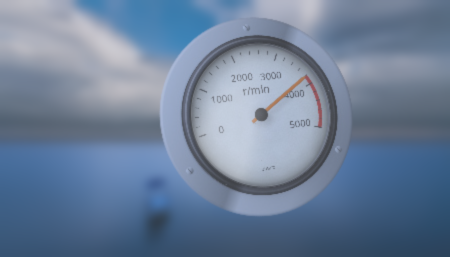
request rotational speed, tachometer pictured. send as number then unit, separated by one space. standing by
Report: 3800 rpm
